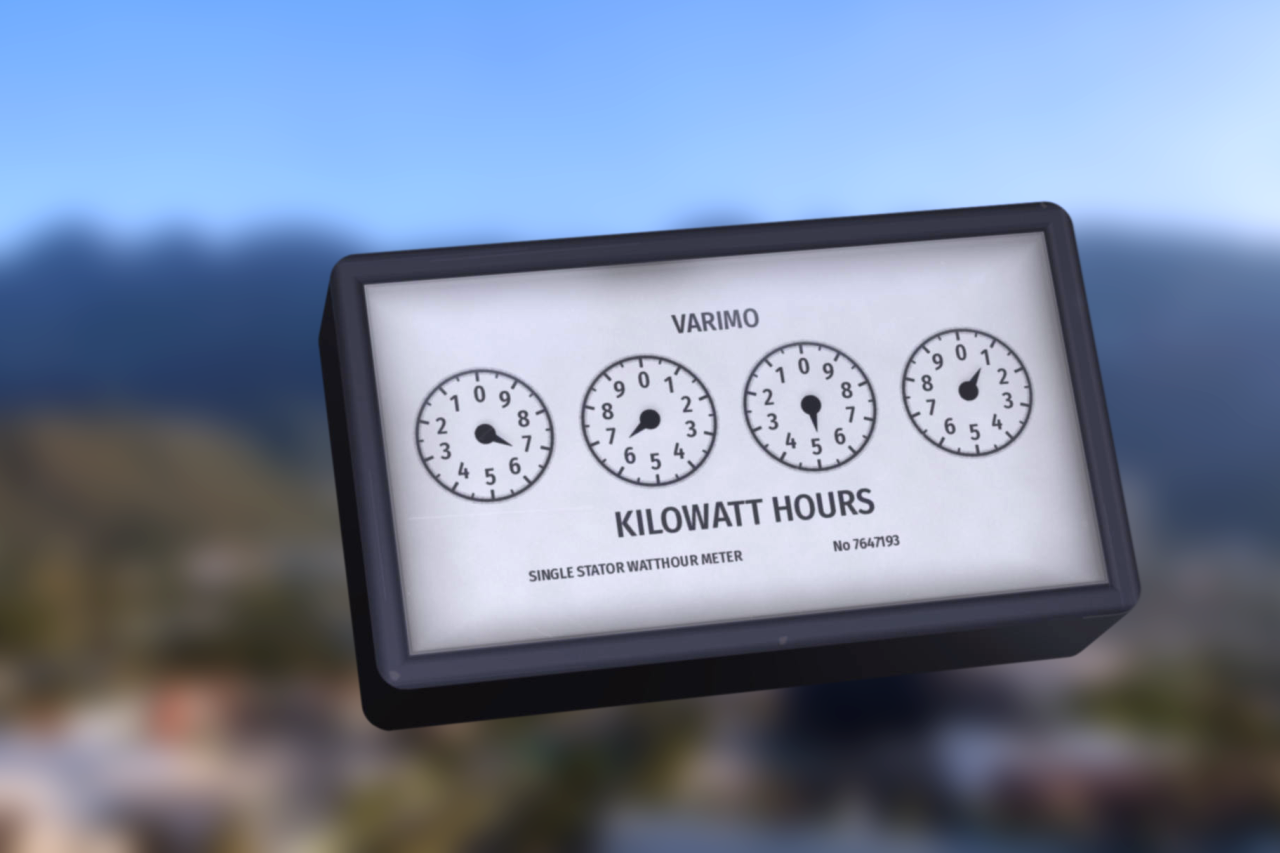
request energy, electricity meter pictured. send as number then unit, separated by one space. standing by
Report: 6651 kWh
